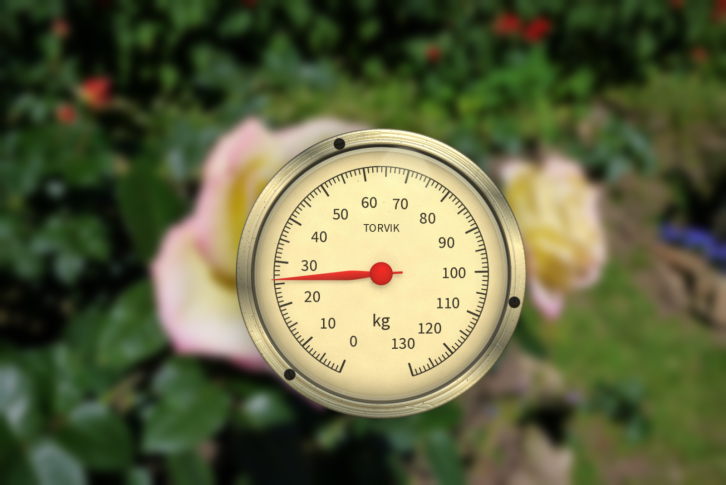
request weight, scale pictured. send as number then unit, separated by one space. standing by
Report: 26 kg
